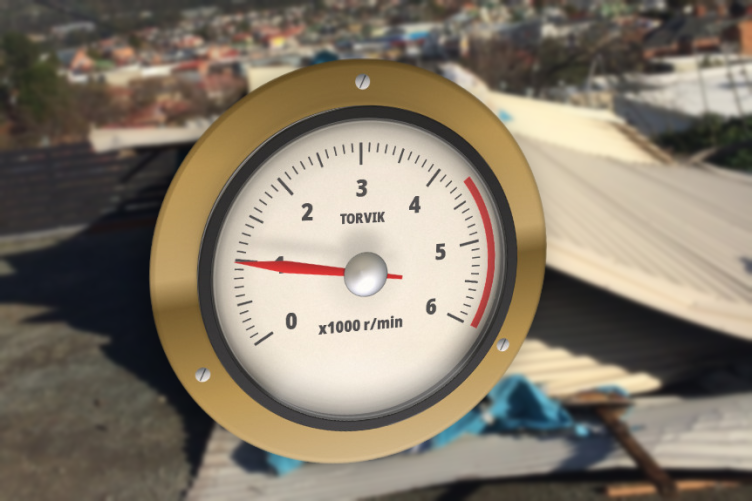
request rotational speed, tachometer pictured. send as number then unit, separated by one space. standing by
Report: 1000 rpm
